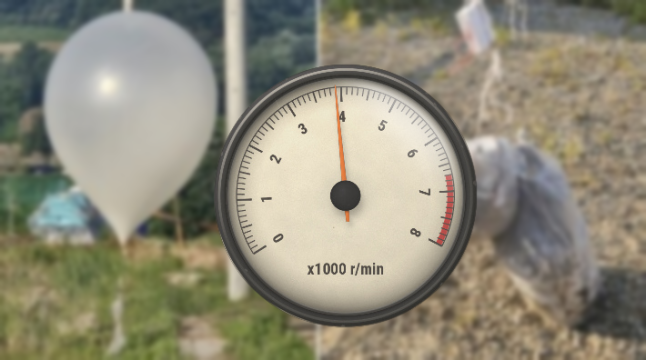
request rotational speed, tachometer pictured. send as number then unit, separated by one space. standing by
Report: 3900 rpm
